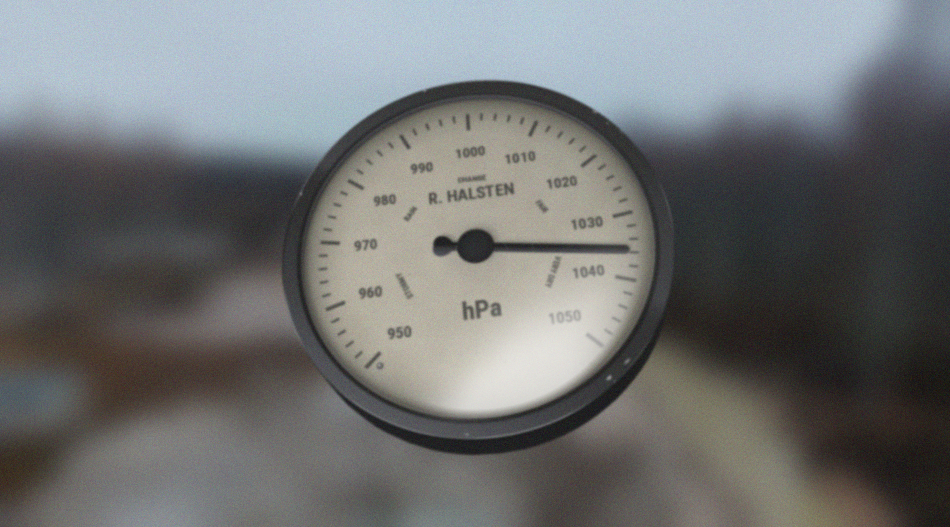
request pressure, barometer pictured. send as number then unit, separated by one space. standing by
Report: 1036 hPa
